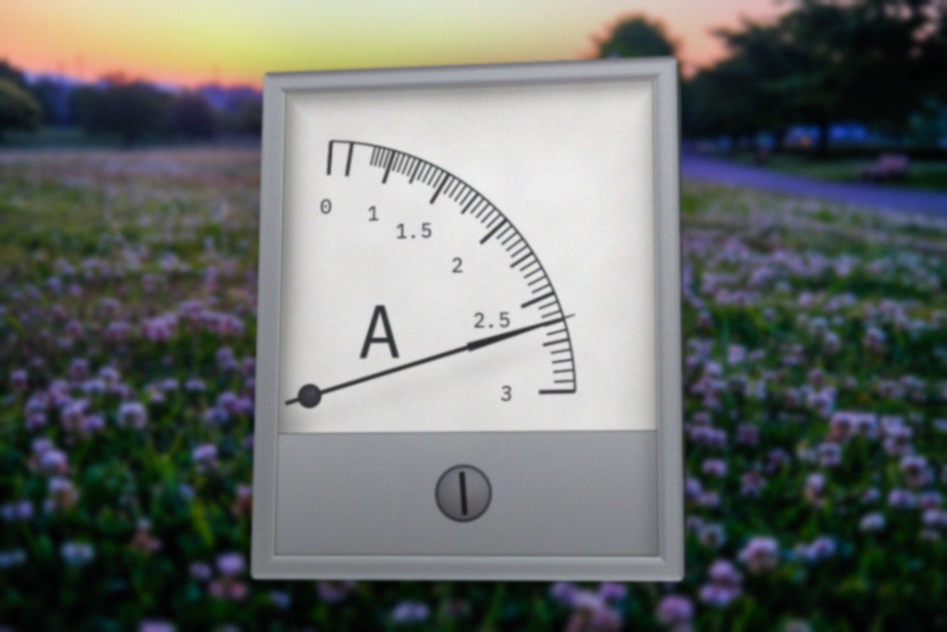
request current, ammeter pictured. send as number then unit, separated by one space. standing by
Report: 2.65 A
